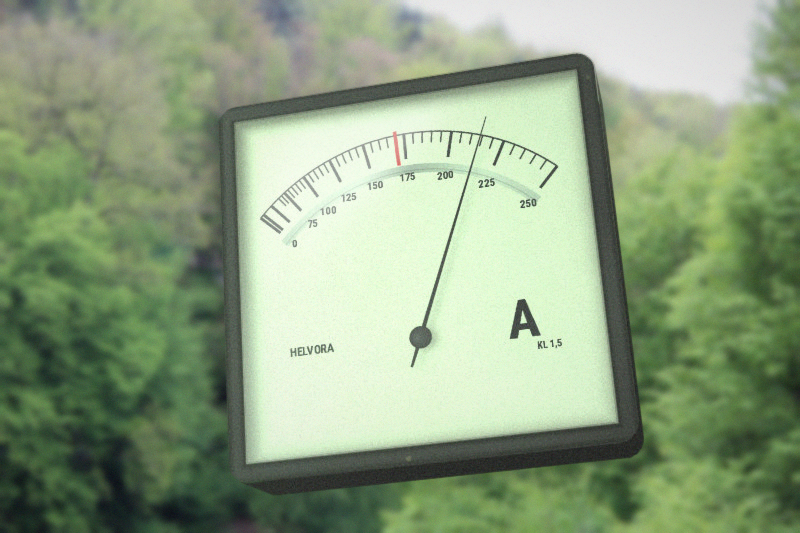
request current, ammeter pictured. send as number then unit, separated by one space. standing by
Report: 215 A
